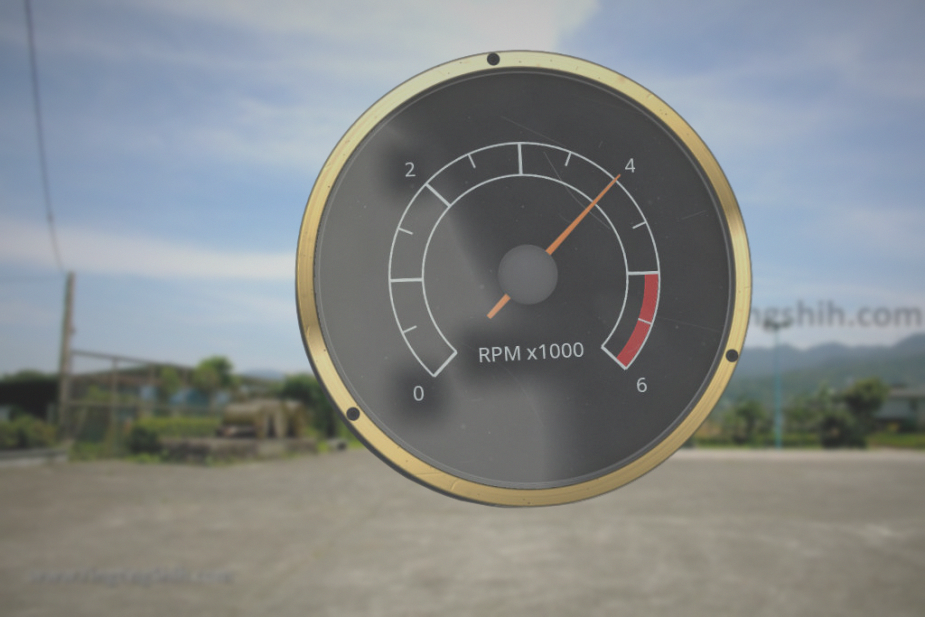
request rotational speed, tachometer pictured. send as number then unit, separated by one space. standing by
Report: 4000 rpm
